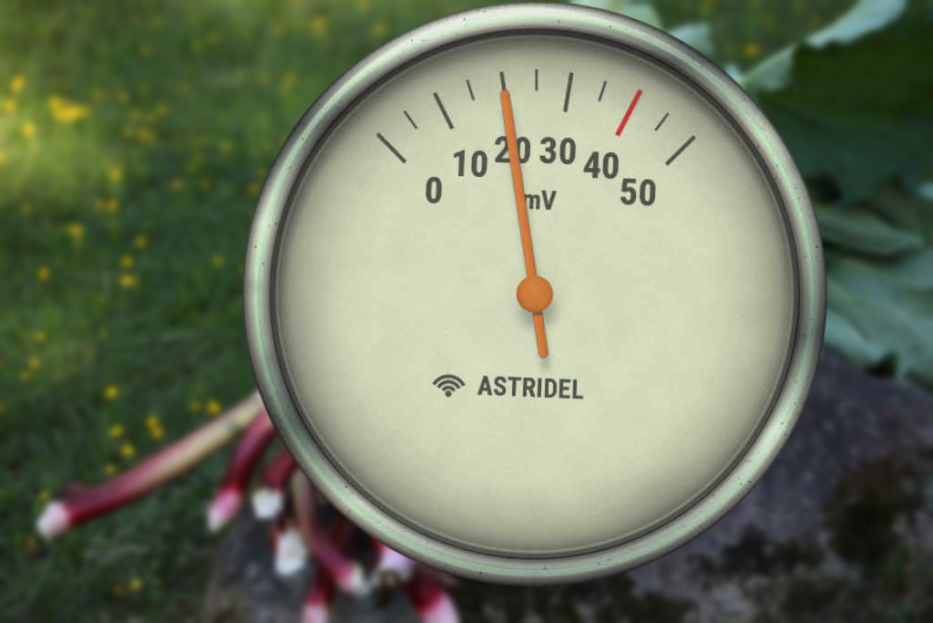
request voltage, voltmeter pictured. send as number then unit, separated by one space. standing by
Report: 20 mV
